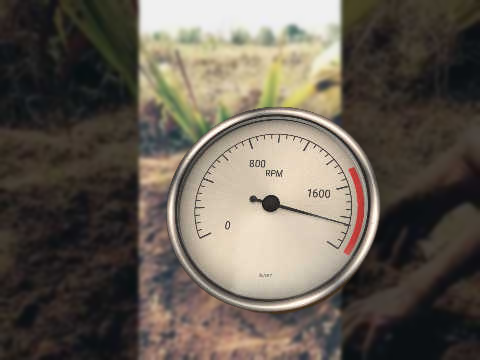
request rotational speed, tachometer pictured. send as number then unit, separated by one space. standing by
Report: 1850 rpm
